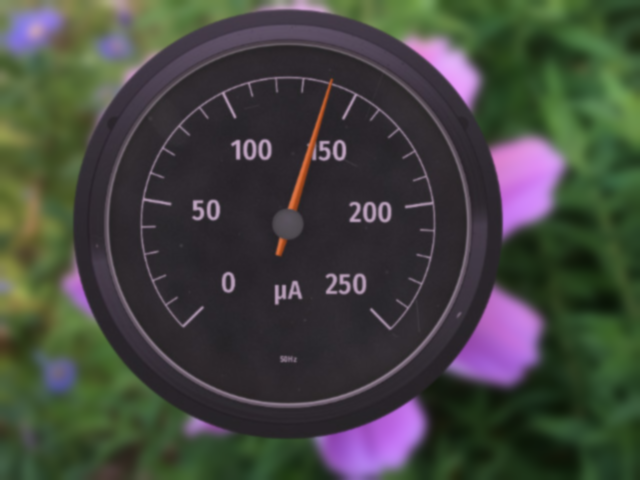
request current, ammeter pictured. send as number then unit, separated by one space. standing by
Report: 140 µA
